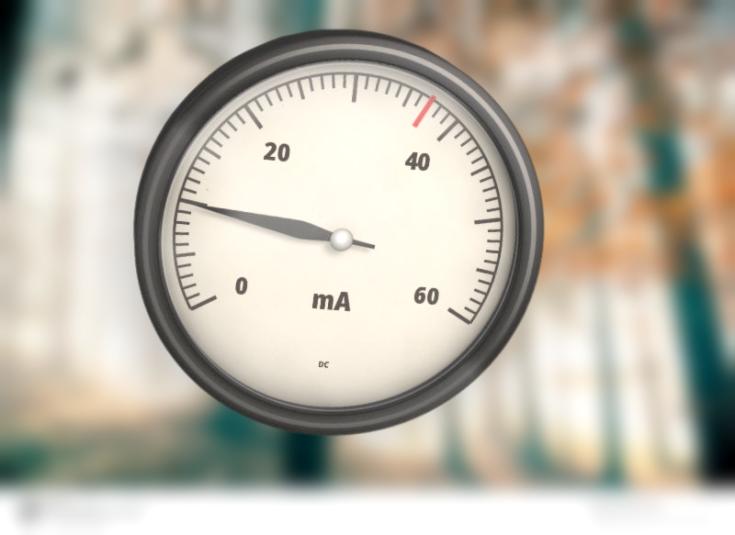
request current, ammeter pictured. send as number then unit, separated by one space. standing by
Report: 10 mA
